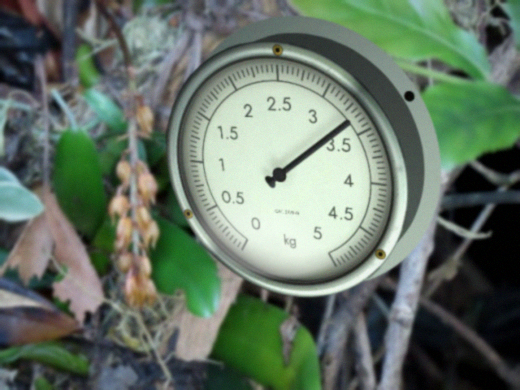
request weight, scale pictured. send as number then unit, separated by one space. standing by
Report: 3.35 kg
